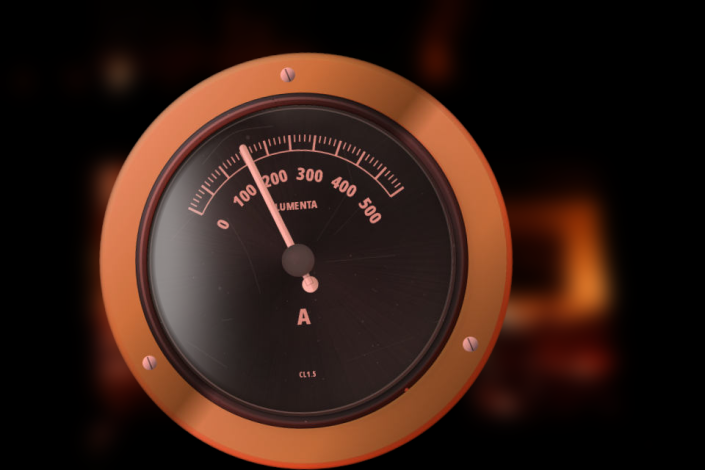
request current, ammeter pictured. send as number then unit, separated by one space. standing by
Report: 160 A
